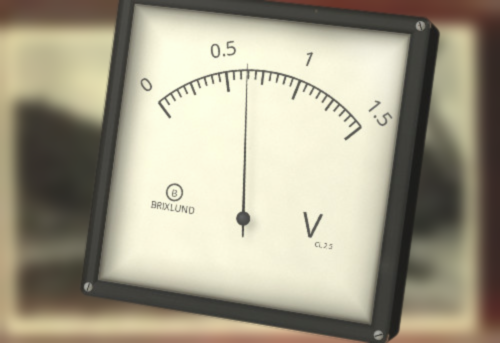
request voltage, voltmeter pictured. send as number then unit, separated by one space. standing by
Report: 0.65 V
